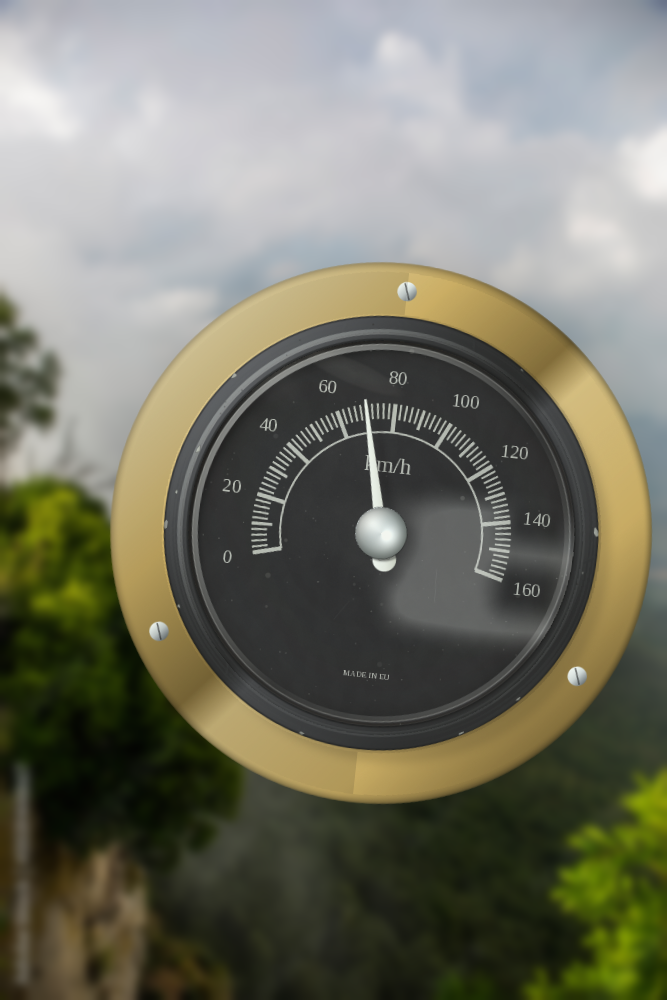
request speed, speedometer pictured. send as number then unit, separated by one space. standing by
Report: 70 km/h
